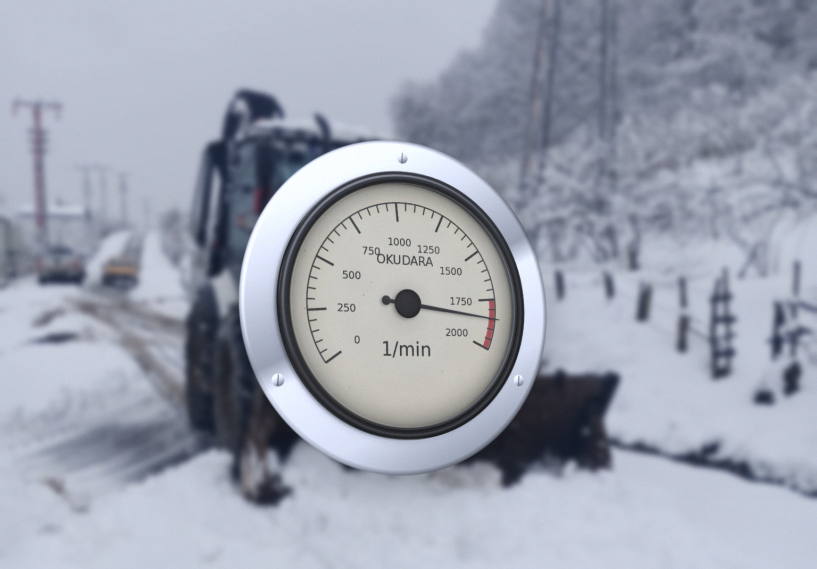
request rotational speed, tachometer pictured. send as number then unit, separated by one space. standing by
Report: 1850 rpm
